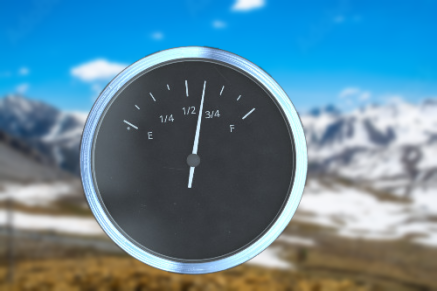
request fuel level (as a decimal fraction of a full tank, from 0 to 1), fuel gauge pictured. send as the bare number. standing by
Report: 0.625
